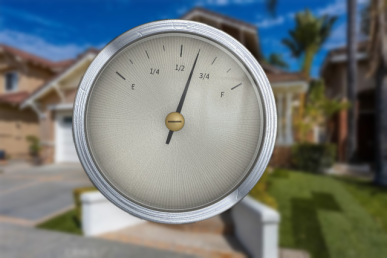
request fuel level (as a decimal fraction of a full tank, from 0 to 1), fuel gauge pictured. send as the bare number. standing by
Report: 0.625
